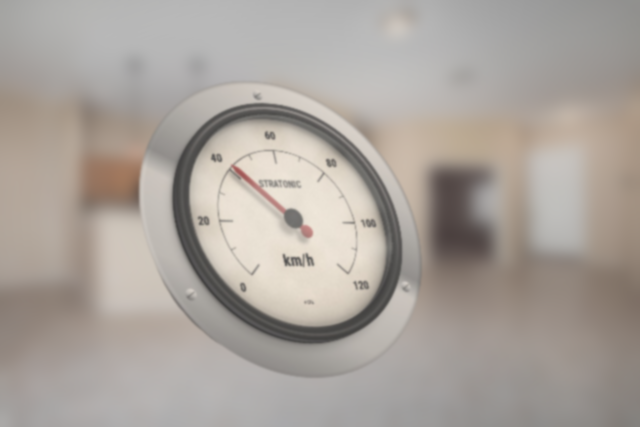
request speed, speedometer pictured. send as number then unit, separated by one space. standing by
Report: 40 km/h
